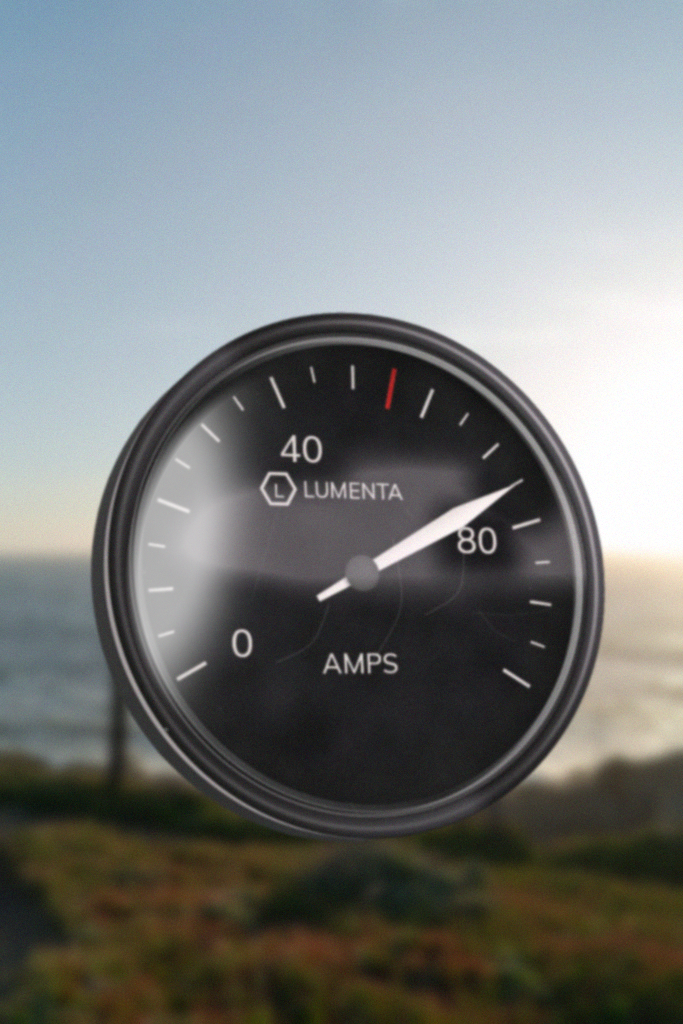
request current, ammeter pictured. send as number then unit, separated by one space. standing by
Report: 75 A
